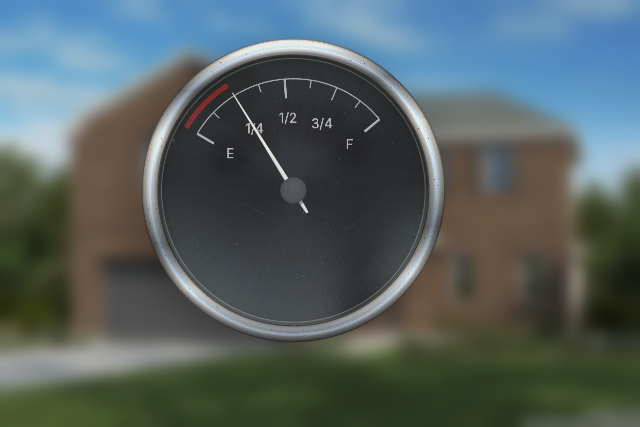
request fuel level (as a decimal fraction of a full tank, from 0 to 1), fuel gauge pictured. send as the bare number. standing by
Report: 0.25
